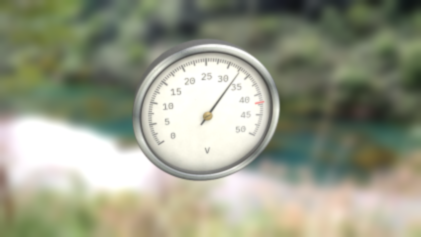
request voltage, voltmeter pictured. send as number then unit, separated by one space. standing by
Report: 32.5 V
